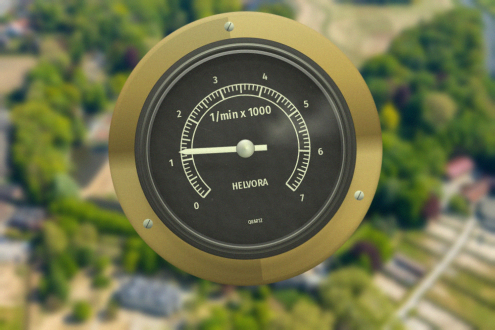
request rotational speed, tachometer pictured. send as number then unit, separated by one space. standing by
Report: 1200 rpm
